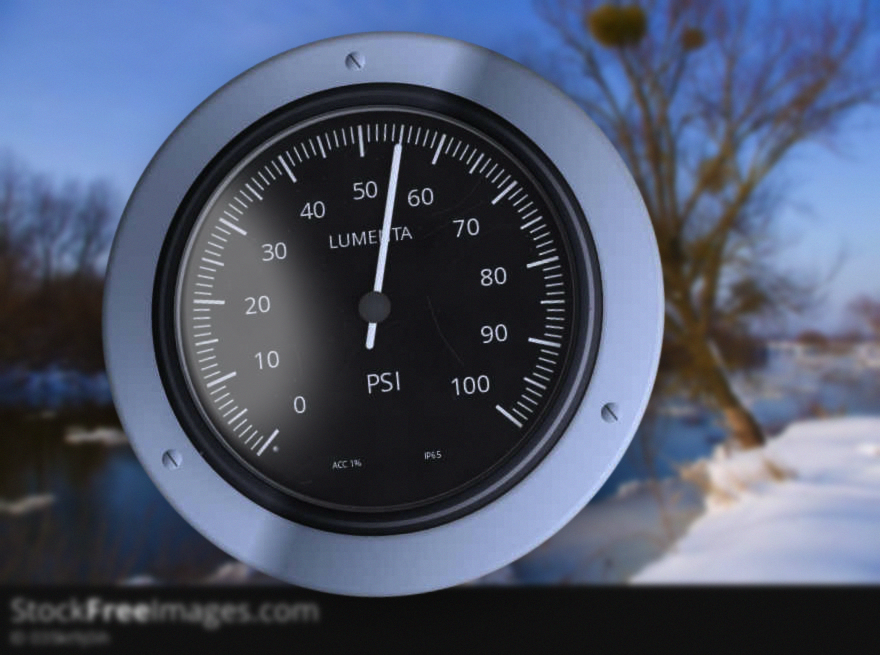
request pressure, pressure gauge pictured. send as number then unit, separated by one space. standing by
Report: 55 psi
